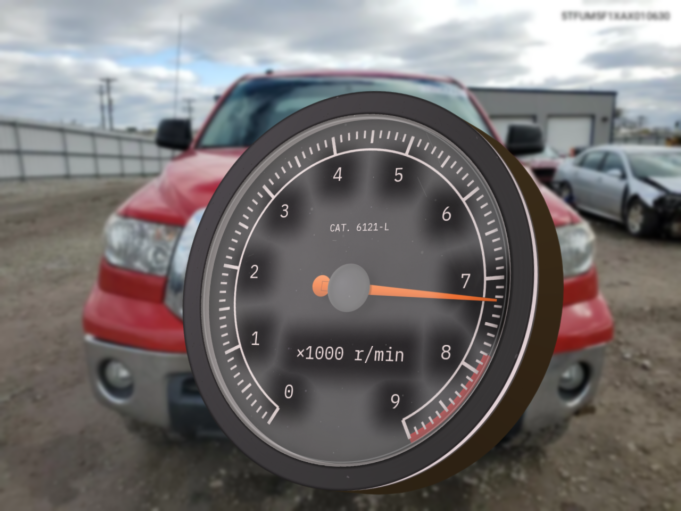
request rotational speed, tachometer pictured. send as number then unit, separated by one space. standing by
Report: 7250 rpm
